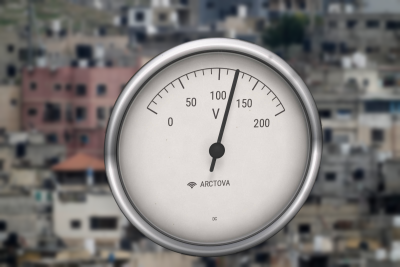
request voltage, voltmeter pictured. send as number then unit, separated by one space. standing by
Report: 120 V
